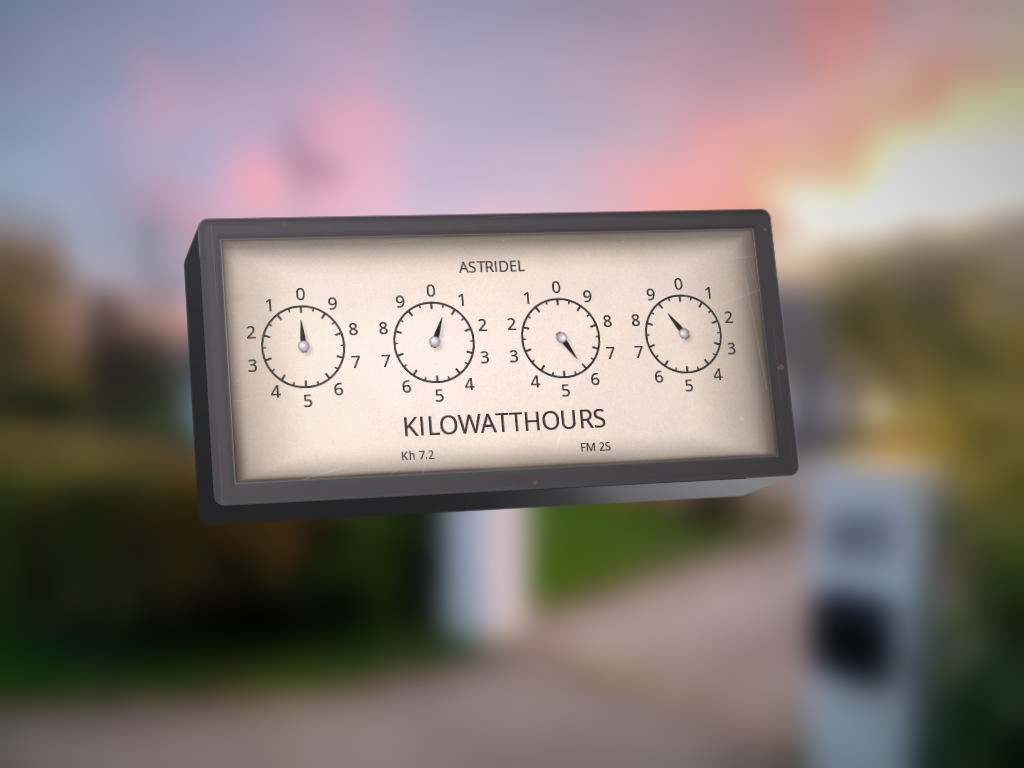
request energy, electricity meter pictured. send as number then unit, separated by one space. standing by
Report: 59 kWh
